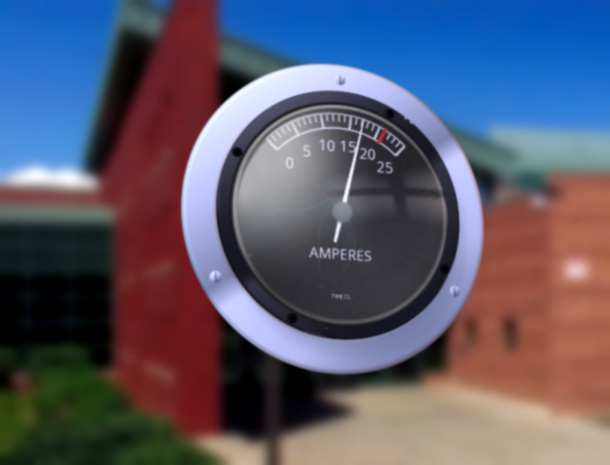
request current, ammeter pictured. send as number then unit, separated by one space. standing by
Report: 17 A
